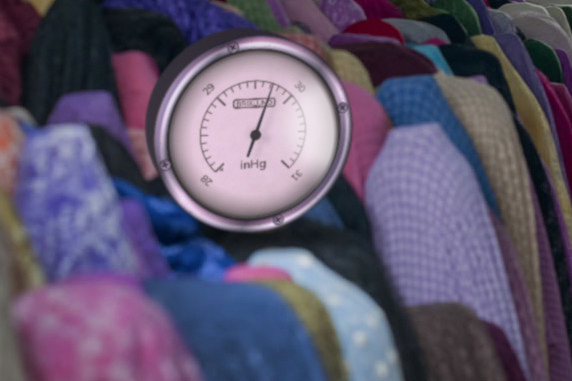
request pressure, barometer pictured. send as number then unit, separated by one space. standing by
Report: 29.7 inHg
